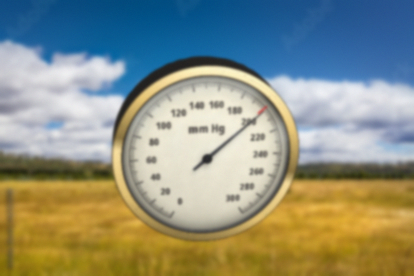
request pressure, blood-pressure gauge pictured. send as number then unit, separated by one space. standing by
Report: 200 mmHg
